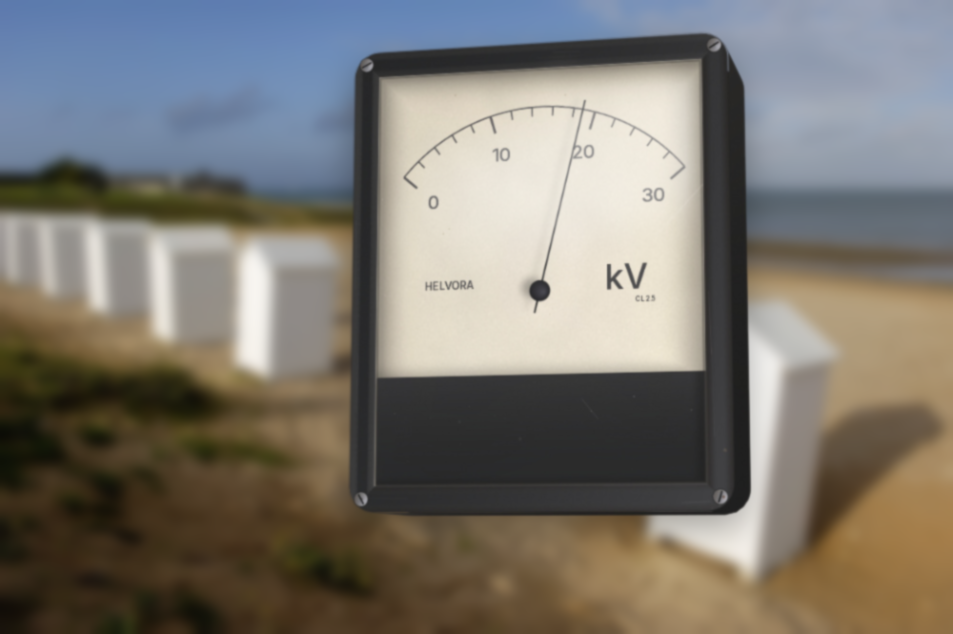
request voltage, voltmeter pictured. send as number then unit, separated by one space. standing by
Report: 19 kV
